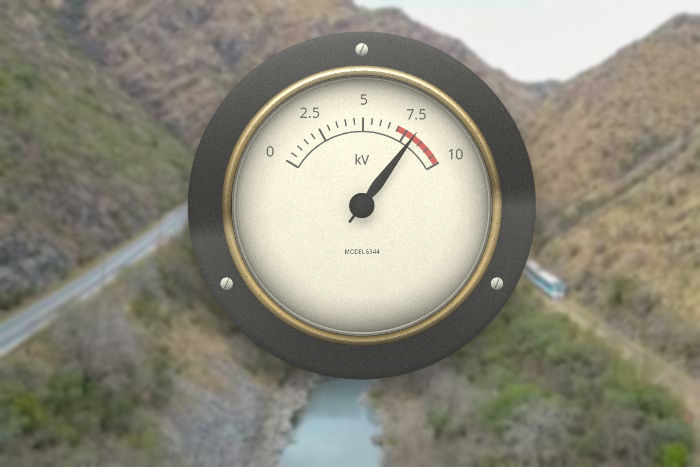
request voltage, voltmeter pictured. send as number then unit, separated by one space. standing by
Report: 8 kV
